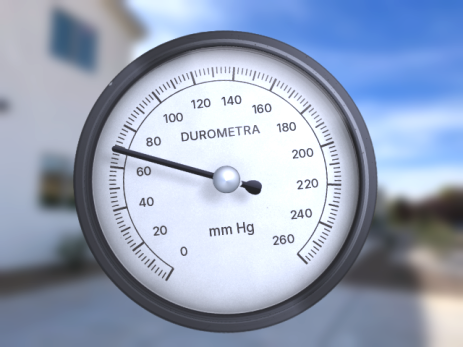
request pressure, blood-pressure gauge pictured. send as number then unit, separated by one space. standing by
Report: 68 mmHg
